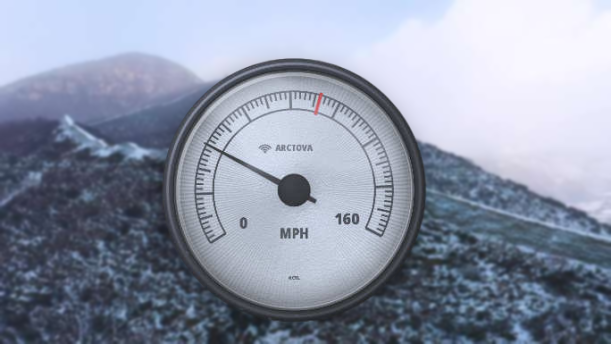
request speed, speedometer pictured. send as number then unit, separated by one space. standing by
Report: 40 mph
